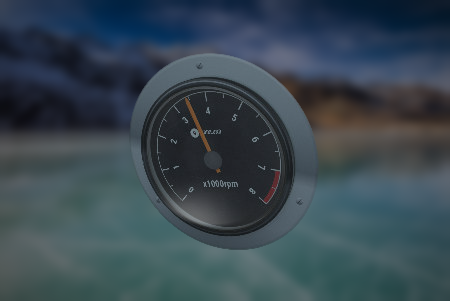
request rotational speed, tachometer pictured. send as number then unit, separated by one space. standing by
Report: 3500 rpm
